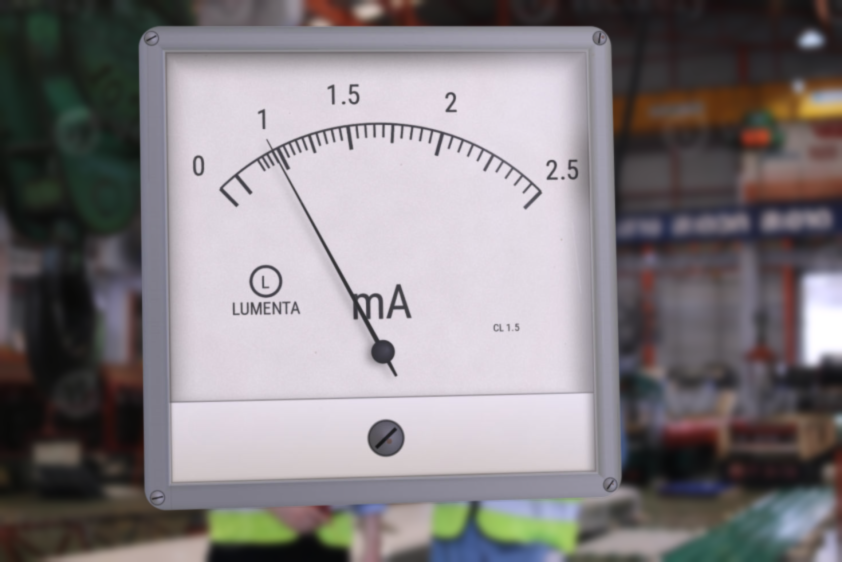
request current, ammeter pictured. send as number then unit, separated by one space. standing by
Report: 0.95 mA
